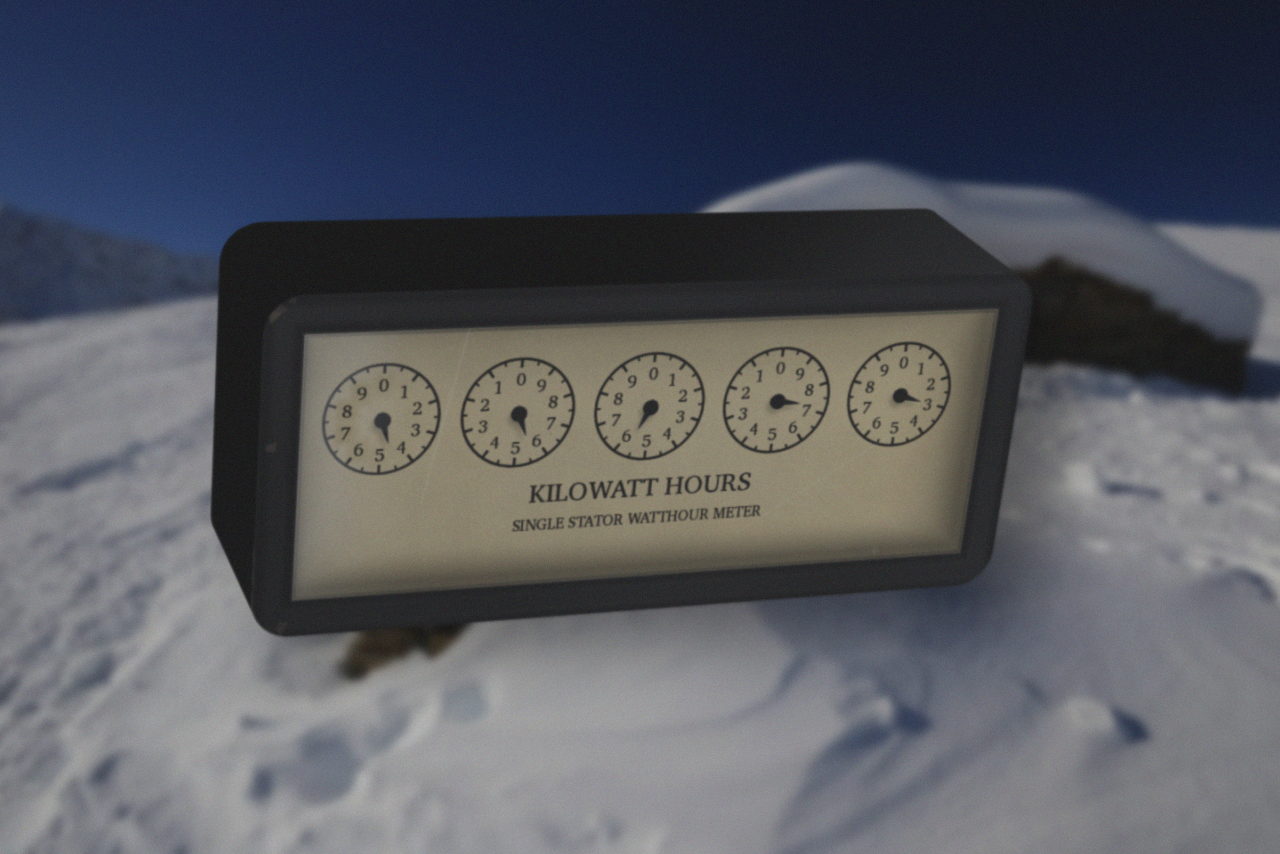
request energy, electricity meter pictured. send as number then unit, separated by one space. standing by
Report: 45573 kWh
